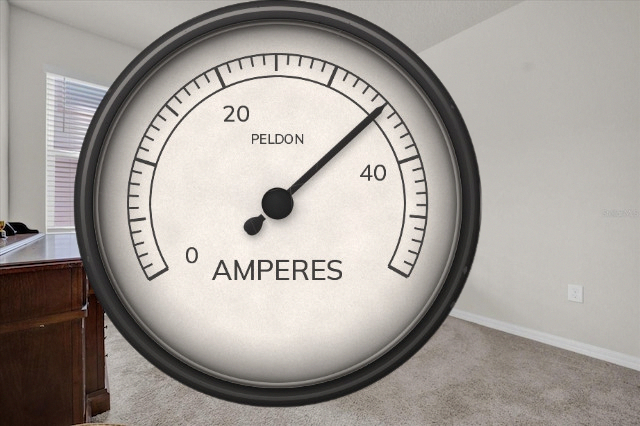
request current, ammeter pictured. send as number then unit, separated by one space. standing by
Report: 35 A
